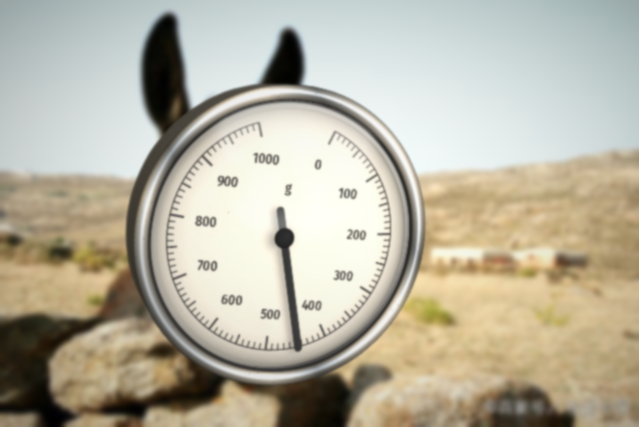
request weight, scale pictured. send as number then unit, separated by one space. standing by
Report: 450 g
